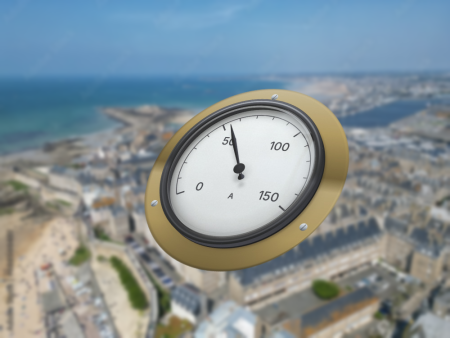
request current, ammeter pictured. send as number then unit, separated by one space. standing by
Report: 55 A
